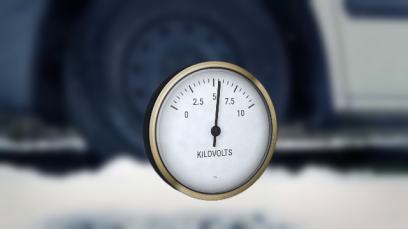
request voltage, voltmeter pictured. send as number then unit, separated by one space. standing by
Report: 5.5 kV
